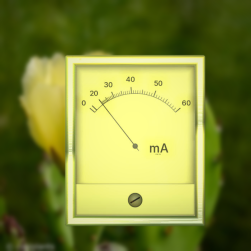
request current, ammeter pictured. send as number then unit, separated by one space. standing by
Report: 20 mA
